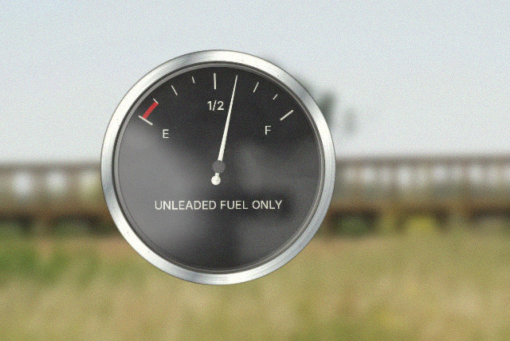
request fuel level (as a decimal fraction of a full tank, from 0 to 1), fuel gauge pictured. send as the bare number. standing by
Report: 0.625
